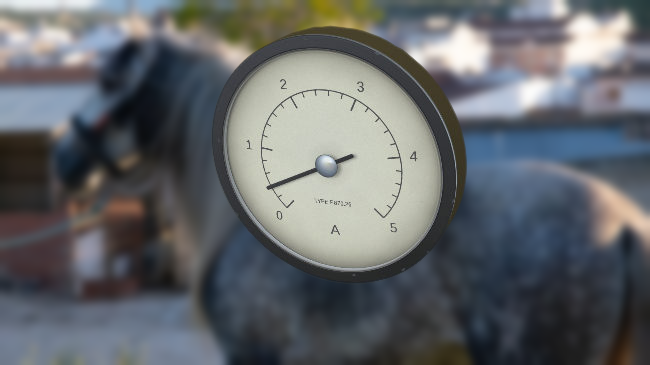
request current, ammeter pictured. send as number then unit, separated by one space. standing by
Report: 0.4 A
